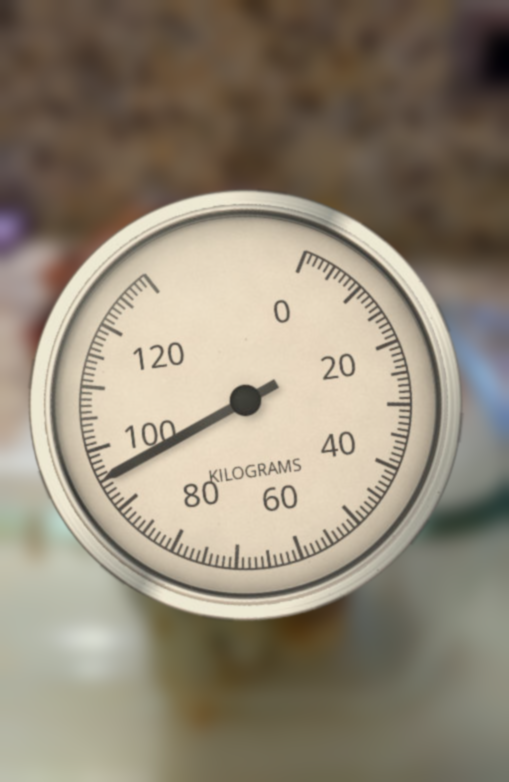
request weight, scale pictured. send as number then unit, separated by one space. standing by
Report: 95 kg
